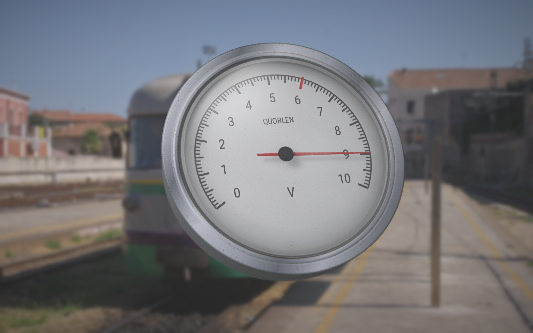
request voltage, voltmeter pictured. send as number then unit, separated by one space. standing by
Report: 9 V
